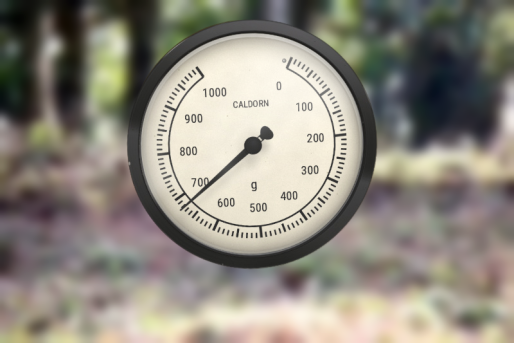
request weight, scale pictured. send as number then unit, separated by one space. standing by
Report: 680 g
